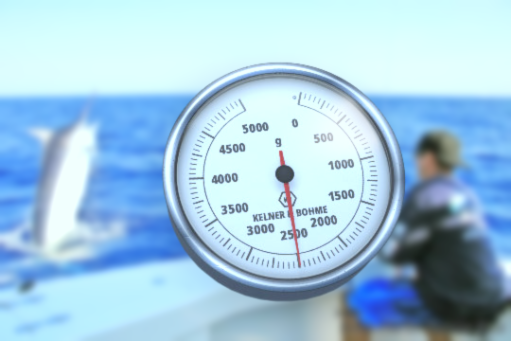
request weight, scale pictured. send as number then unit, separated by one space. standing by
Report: 2500 g
